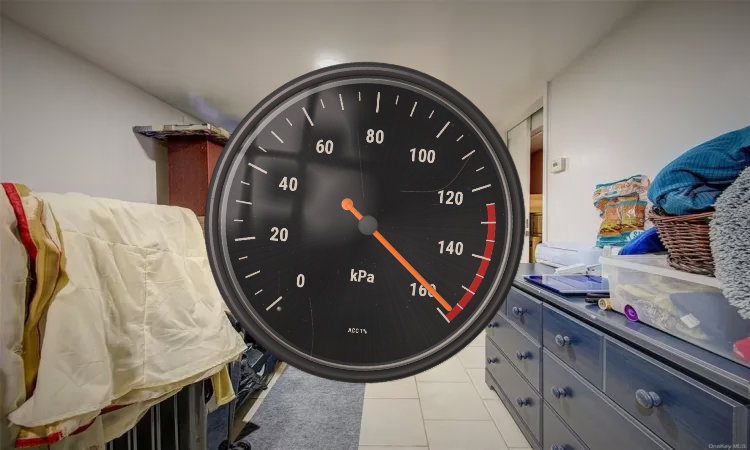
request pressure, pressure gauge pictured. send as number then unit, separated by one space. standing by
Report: 157.5 kPa
